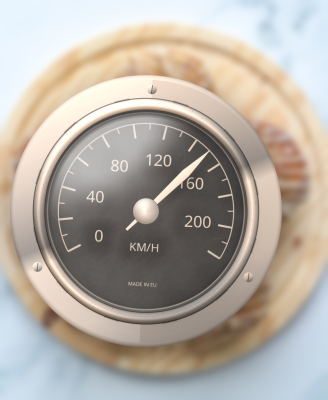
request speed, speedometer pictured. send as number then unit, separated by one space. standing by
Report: 150 km/h
